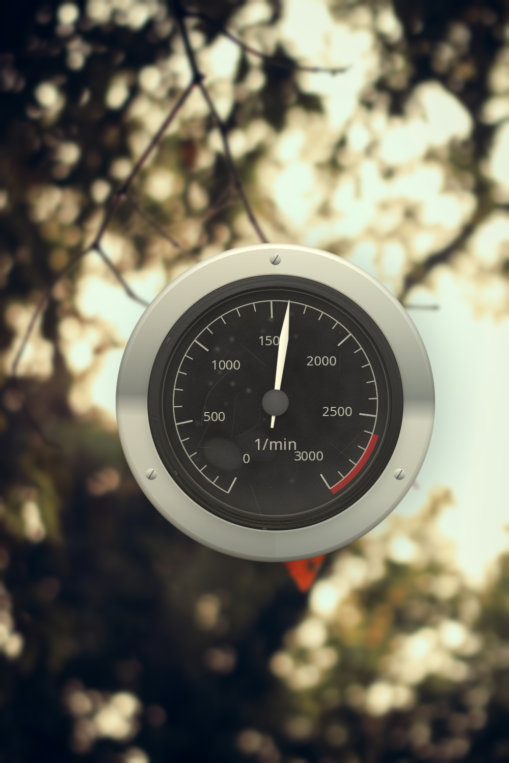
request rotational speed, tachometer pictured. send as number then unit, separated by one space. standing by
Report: 1600 rpm
